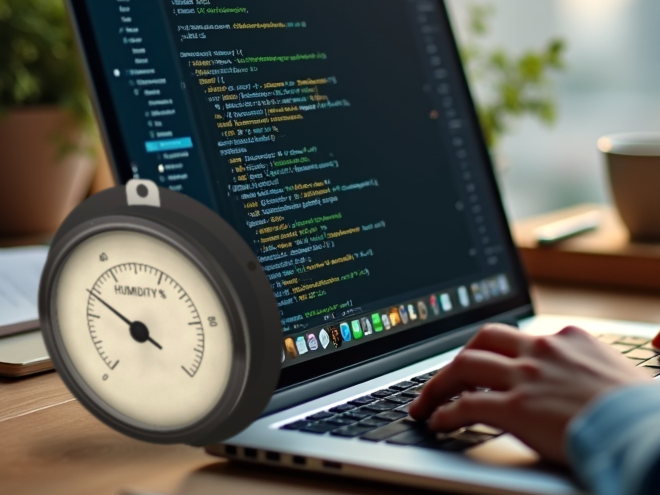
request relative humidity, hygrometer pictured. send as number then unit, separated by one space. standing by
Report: 30 %
